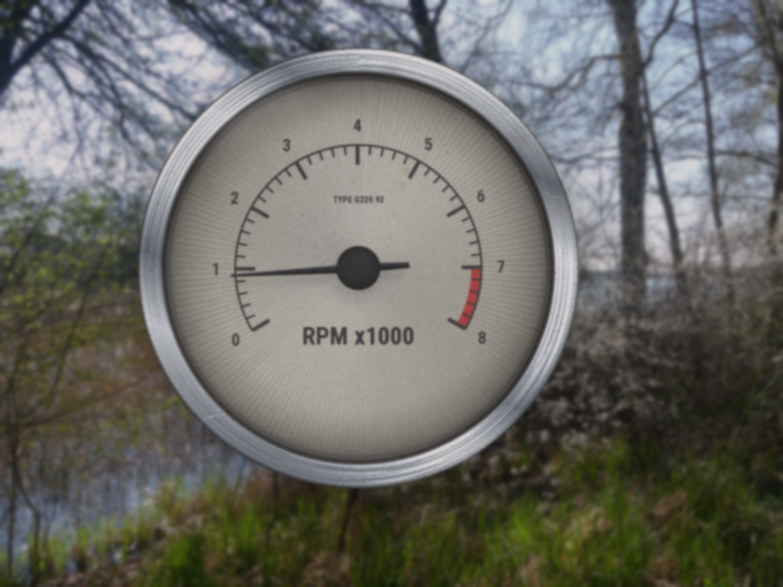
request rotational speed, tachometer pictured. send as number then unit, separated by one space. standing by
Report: 900 rpm
